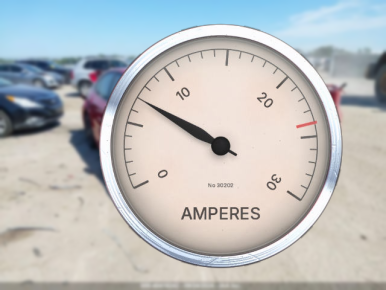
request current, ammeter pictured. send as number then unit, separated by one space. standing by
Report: 7 A
